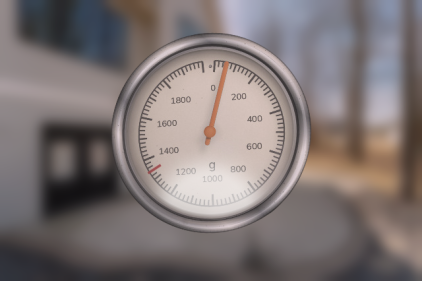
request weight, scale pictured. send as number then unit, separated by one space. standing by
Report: 60 g
